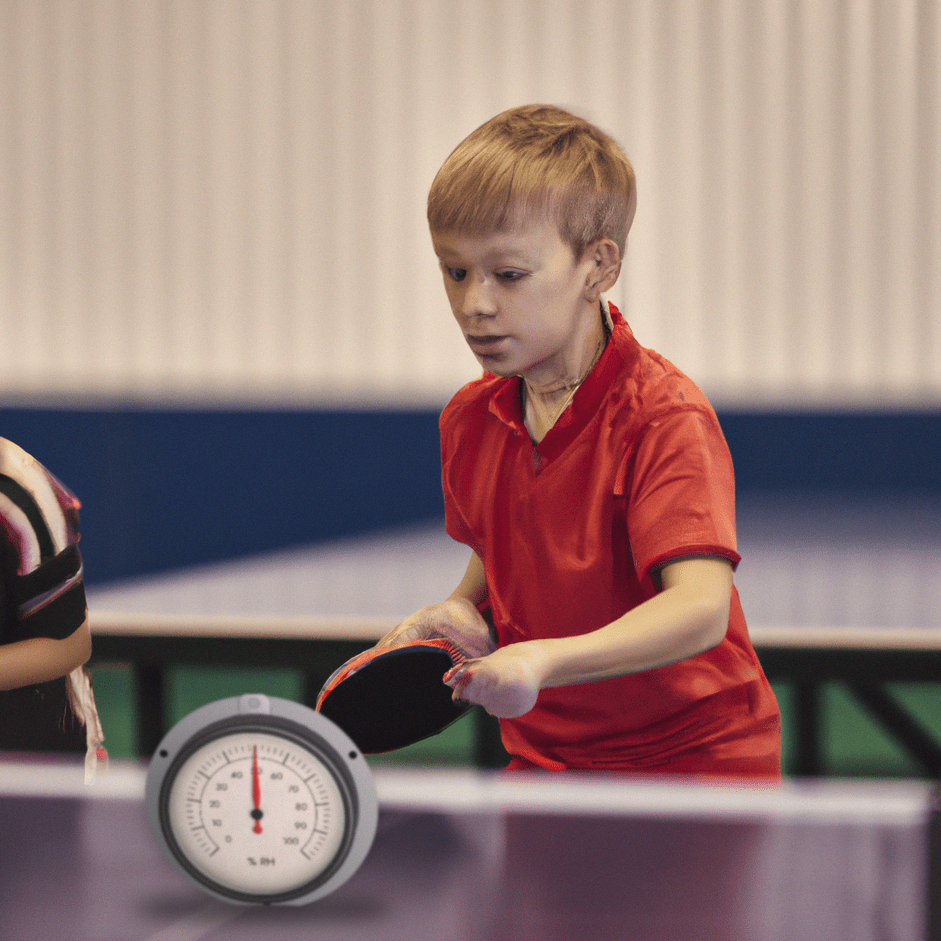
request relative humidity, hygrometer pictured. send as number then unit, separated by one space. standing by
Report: 50 %
